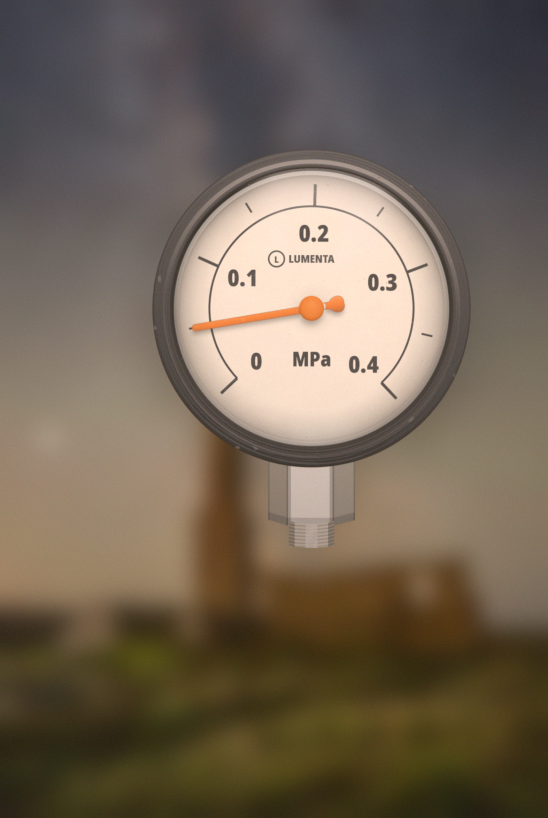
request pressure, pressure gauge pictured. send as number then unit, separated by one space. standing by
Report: 0.05 MPa
